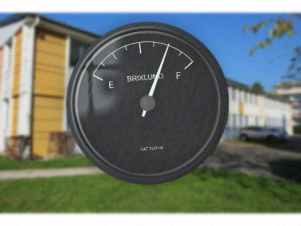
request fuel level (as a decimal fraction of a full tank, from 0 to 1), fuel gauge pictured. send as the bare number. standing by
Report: 0.75
